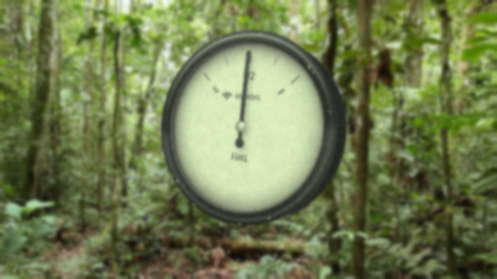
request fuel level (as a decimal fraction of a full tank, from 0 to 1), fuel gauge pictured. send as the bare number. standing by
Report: 0.5
